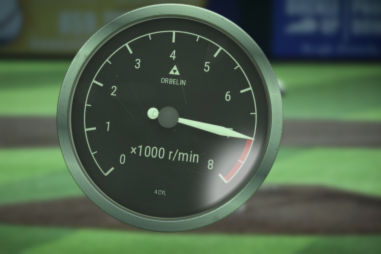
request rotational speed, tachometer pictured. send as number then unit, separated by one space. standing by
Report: 7000 rpm
